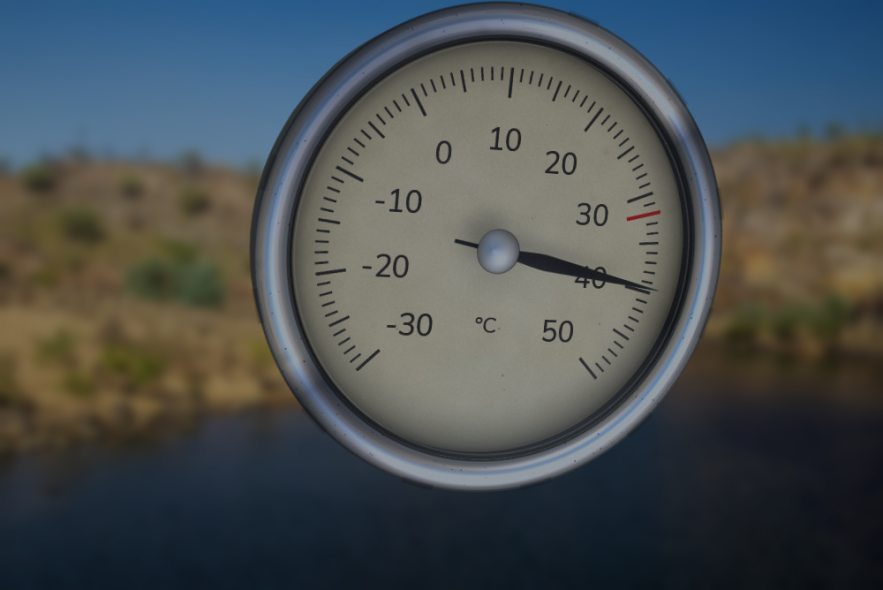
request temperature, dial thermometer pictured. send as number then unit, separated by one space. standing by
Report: 39.5 °C
